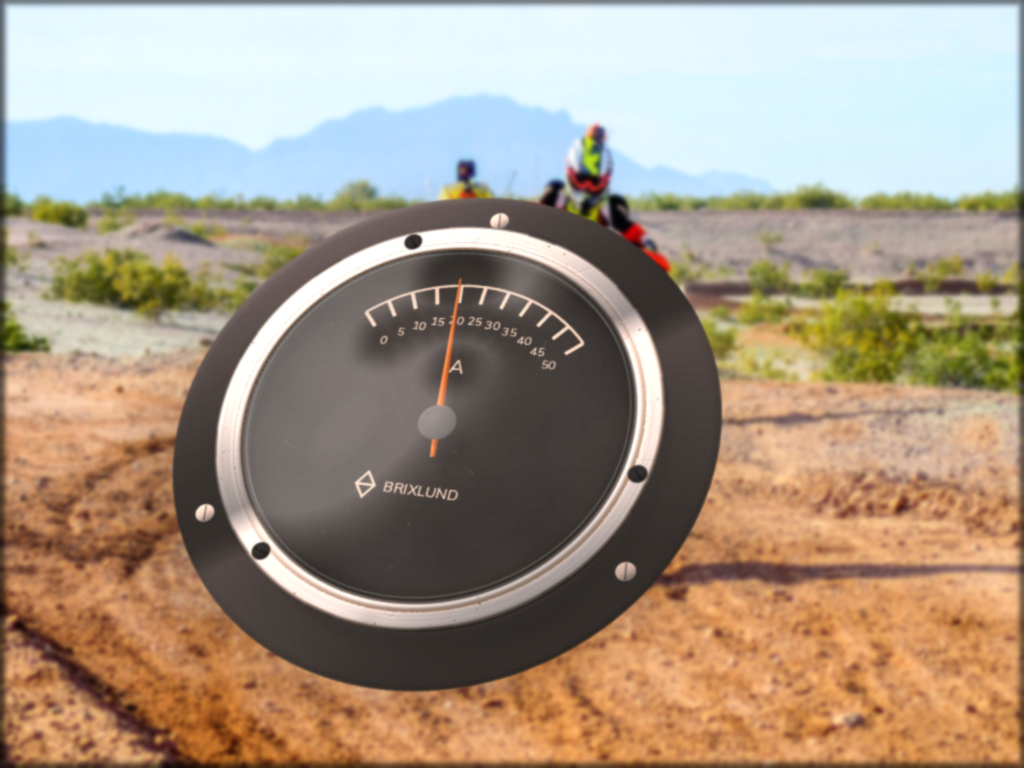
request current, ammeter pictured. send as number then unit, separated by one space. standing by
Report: 20 A
